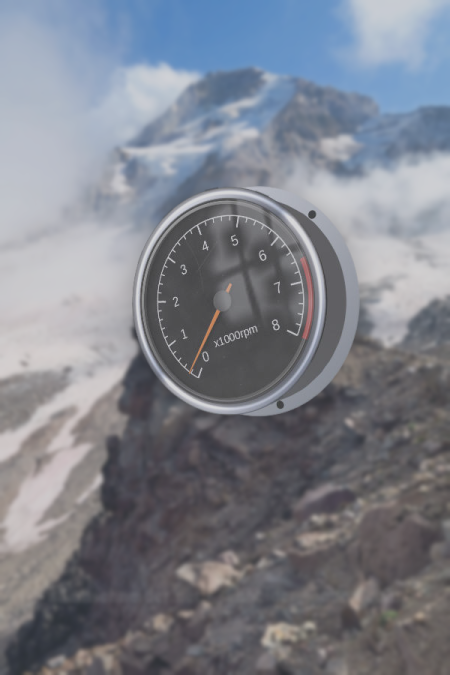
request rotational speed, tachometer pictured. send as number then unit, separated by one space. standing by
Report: 200 rpm
